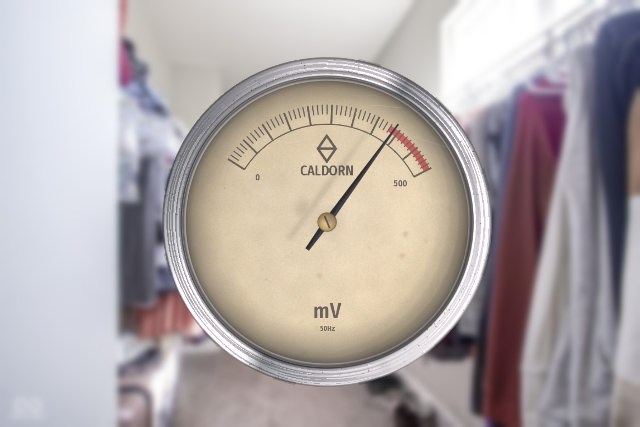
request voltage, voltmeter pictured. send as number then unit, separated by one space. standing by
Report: 390 mV
